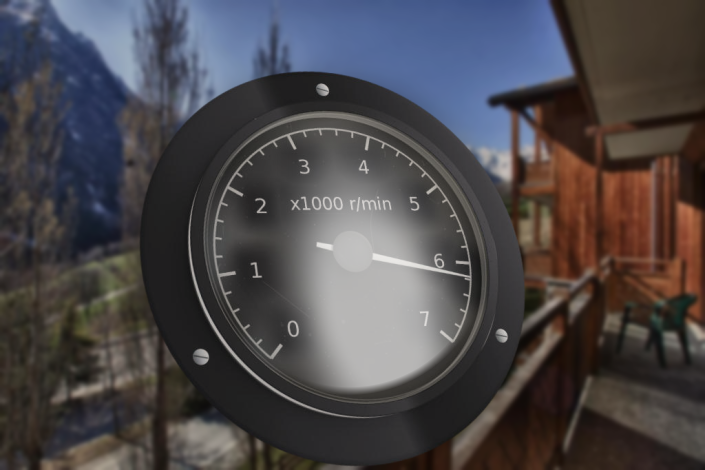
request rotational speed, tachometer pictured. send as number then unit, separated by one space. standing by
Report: 6200 rpm
